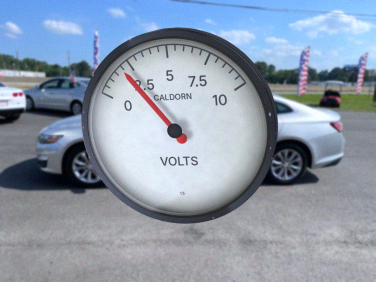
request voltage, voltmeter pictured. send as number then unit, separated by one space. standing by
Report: 2 V
